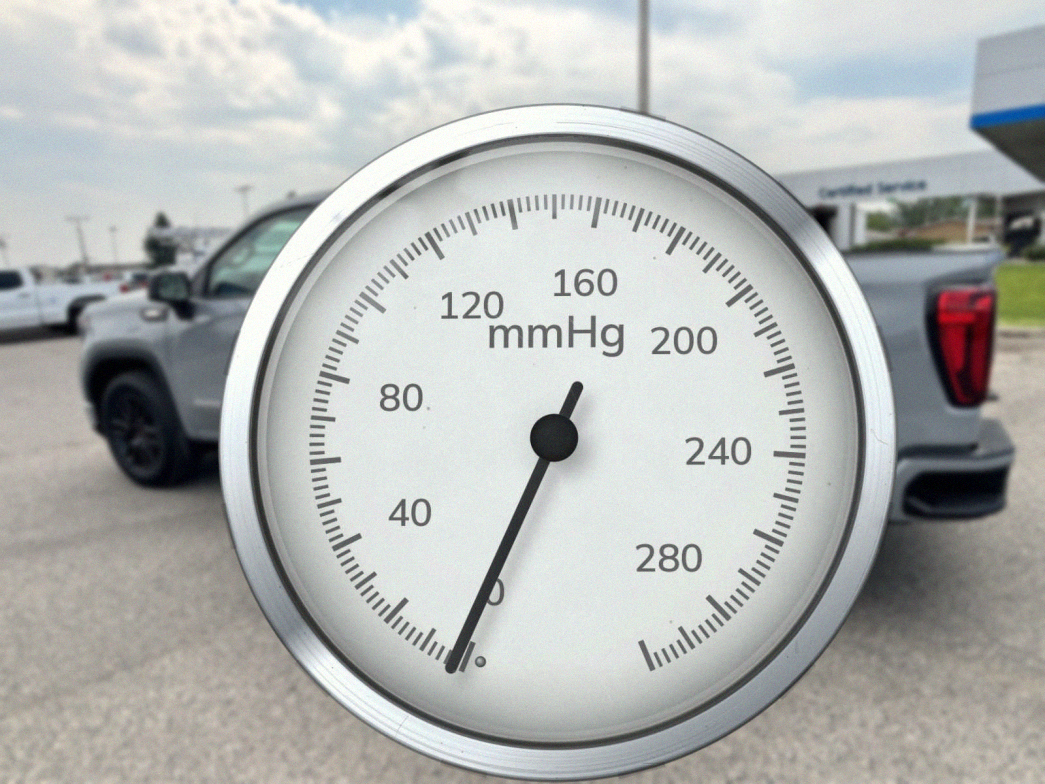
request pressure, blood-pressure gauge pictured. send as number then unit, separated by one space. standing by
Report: 2 mmHg
